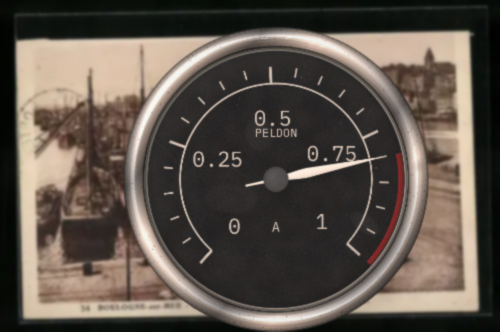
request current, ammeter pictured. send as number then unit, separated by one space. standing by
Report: 0.8 A
